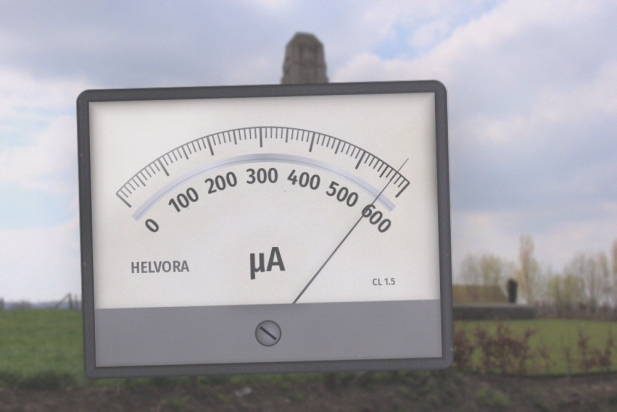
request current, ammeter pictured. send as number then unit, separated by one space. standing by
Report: 570 µA
